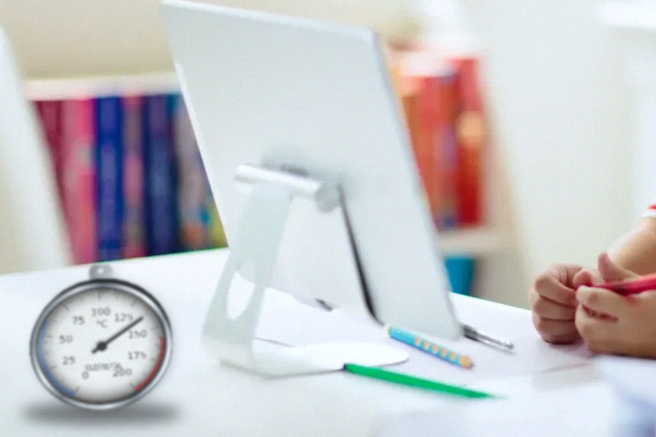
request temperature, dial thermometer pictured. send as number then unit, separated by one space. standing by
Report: 137.5 °C
